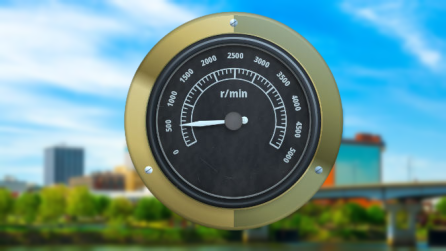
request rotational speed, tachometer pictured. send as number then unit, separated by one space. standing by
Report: 500 rpm
